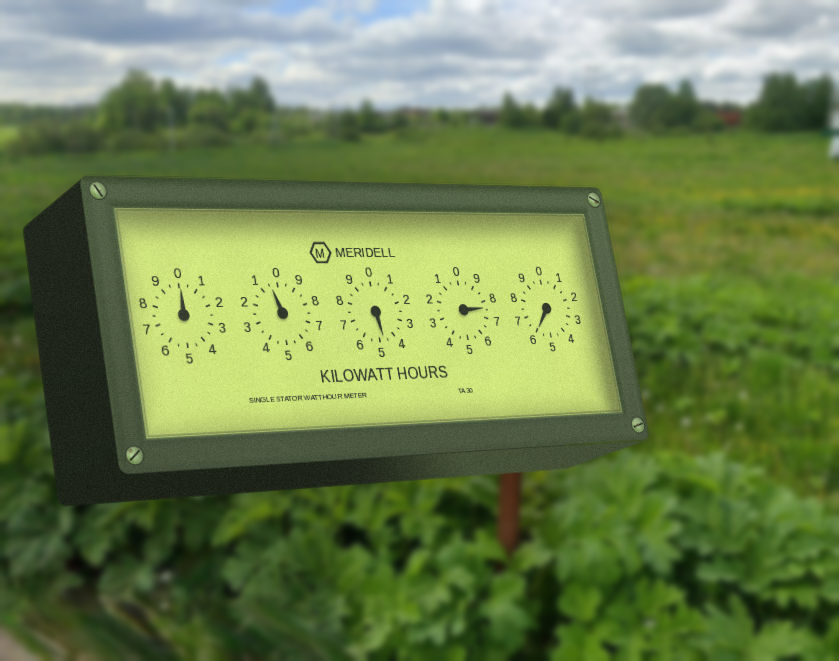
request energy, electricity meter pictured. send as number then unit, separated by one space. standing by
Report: 476 kWh
